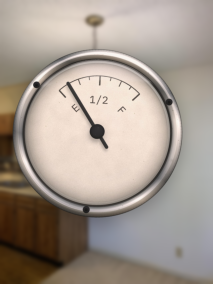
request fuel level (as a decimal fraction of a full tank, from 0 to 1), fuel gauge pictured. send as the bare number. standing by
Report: 0.125
